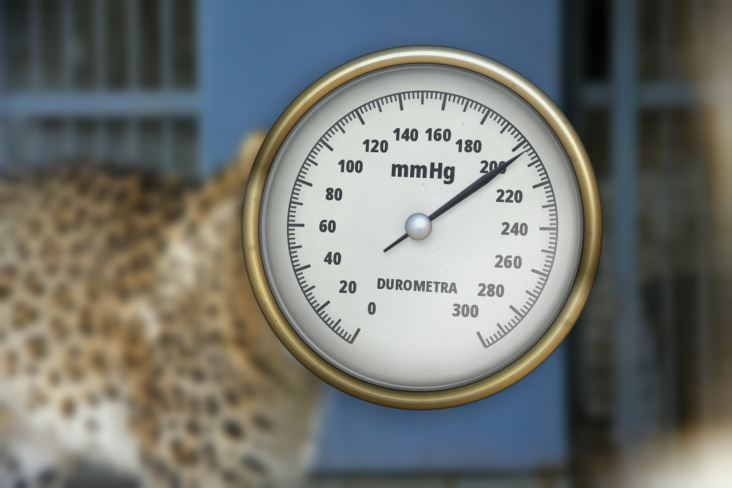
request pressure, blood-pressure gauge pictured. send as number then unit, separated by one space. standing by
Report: 204 mmHg
